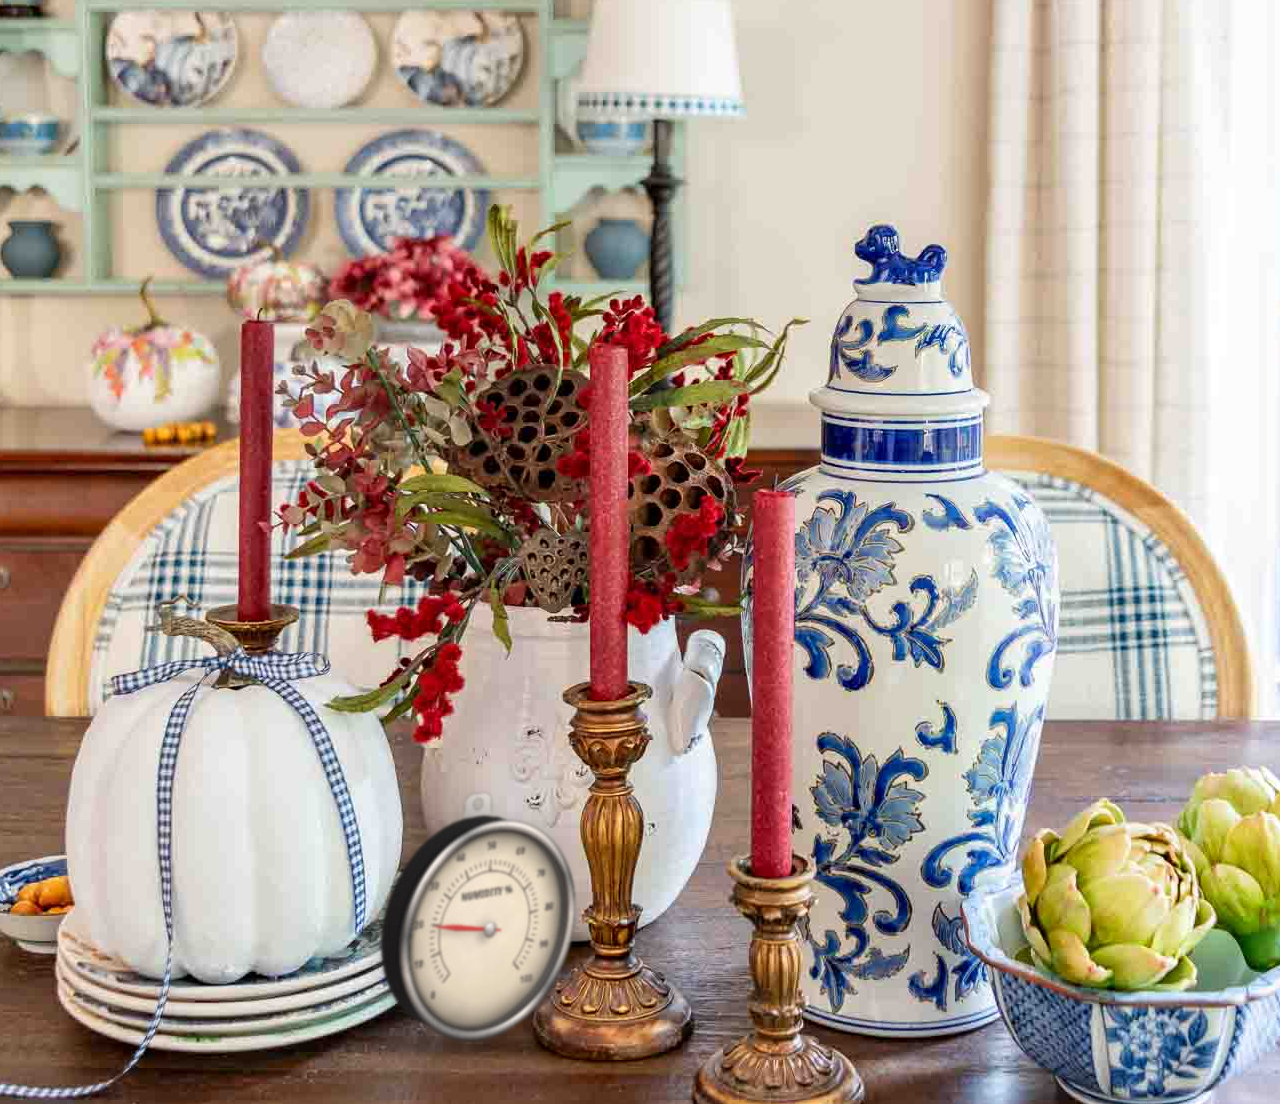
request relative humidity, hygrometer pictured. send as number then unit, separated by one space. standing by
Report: 20 %
